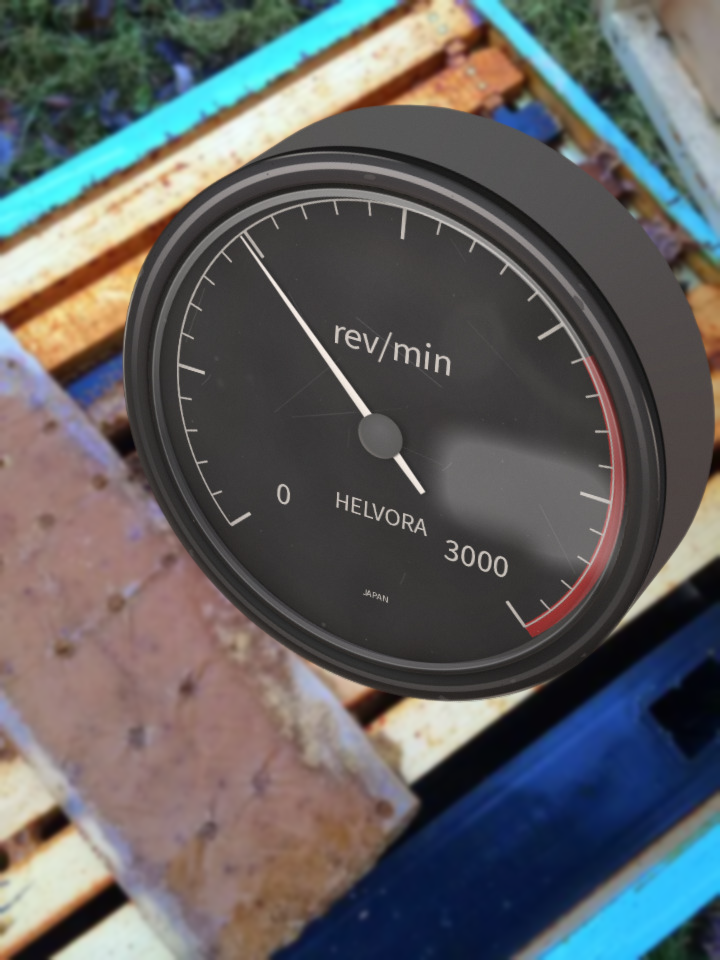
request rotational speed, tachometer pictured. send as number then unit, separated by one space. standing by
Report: 1000 rpm
